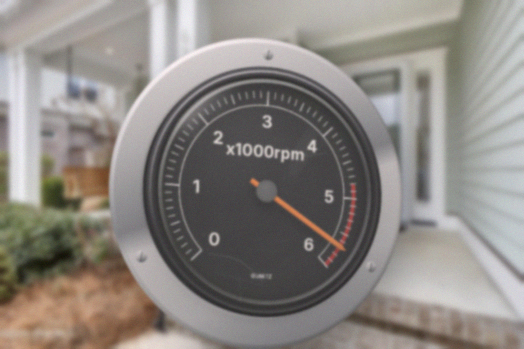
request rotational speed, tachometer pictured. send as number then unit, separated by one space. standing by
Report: 5700 rpm
